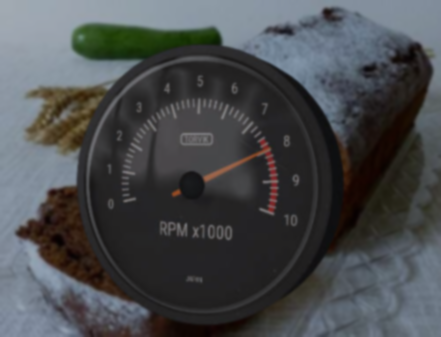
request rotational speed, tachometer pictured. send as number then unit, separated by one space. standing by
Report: 8000 rpm
